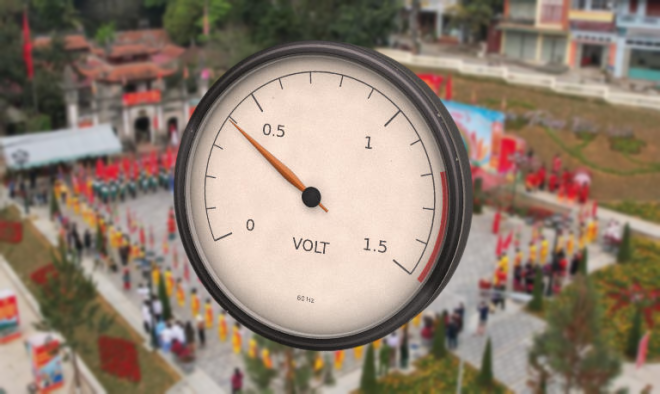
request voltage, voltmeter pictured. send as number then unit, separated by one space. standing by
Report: 0.4 V
